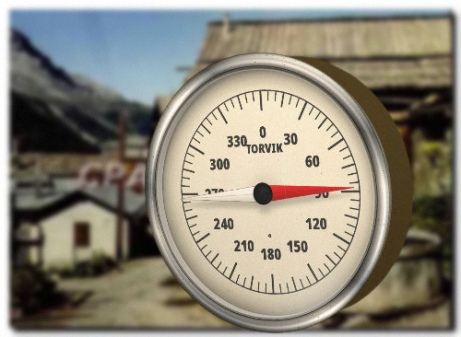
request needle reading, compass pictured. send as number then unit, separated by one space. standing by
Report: 87.5 °
